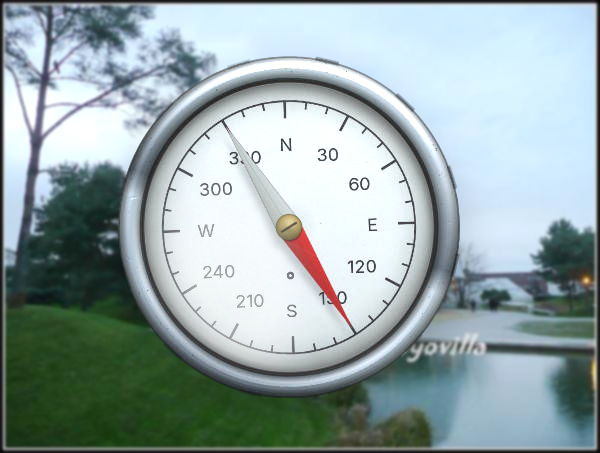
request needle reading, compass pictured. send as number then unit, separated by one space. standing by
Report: 150 °
